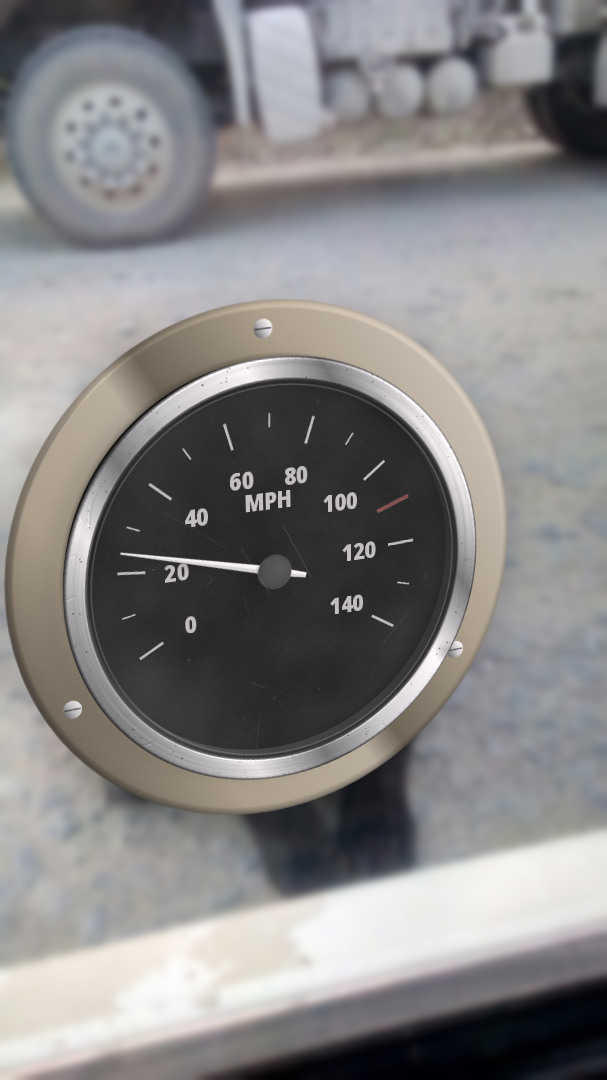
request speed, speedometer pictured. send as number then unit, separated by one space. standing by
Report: 25 mph
